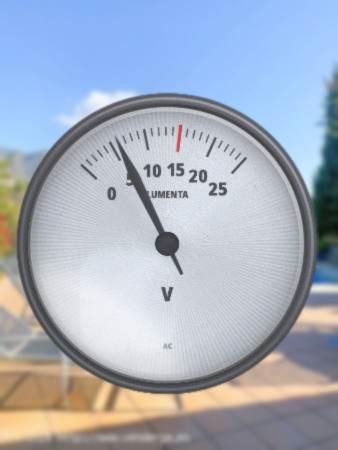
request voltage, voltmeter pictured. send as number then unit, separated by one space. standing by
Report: 6 V
